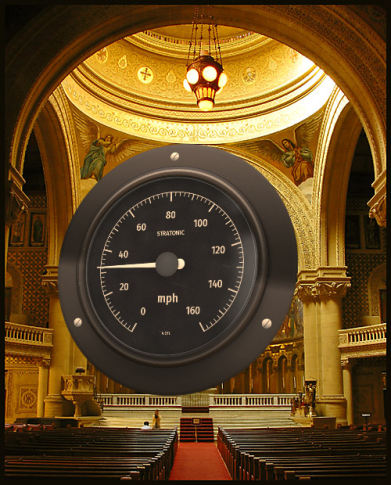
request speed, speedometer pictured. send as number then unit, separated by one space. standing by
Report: 32 mph
